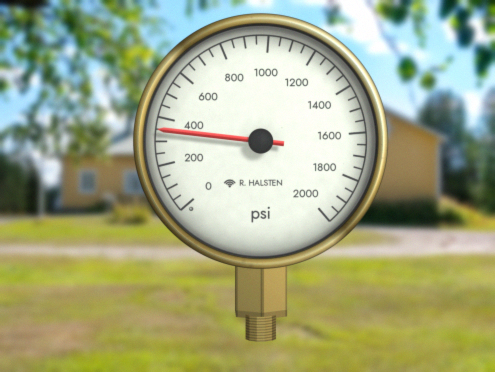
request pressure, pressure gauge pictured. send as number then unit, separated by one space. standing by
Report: 350 psi
